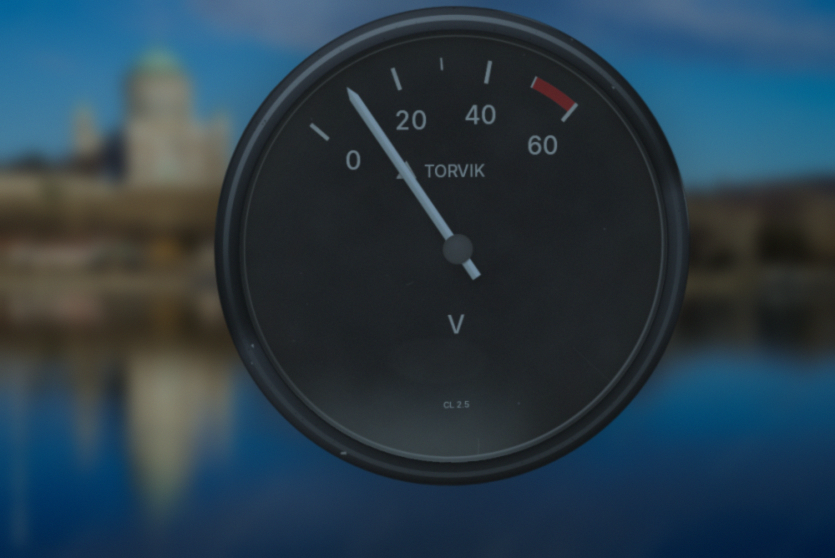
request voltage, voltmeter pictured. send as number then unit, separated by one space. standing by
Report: 10 V
